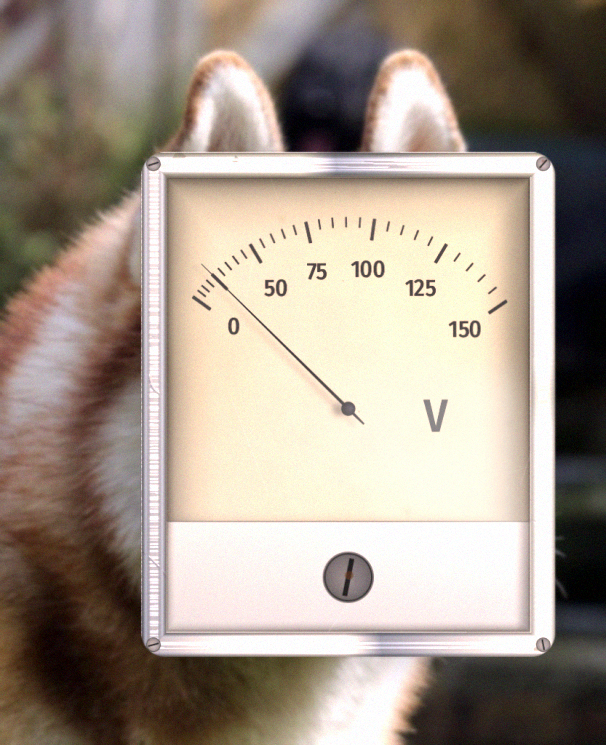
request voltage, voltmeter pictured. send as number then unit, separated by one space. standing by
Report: 25 V
